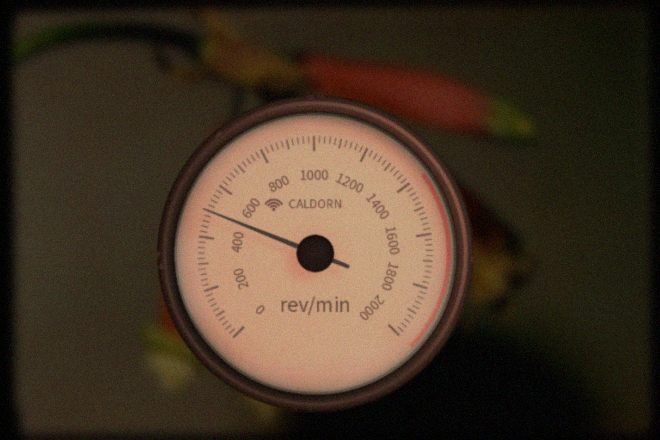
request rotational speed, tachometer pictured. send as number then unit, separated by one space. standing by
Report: 500 rpm
